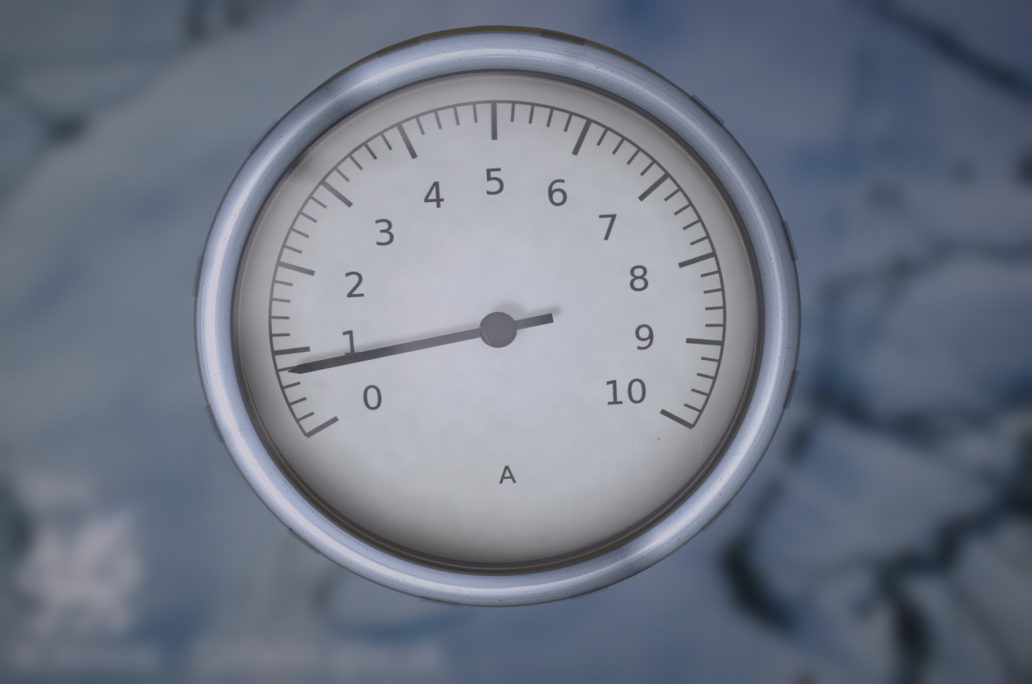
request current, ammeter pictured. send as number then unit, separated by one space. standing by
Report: 0.8 A
